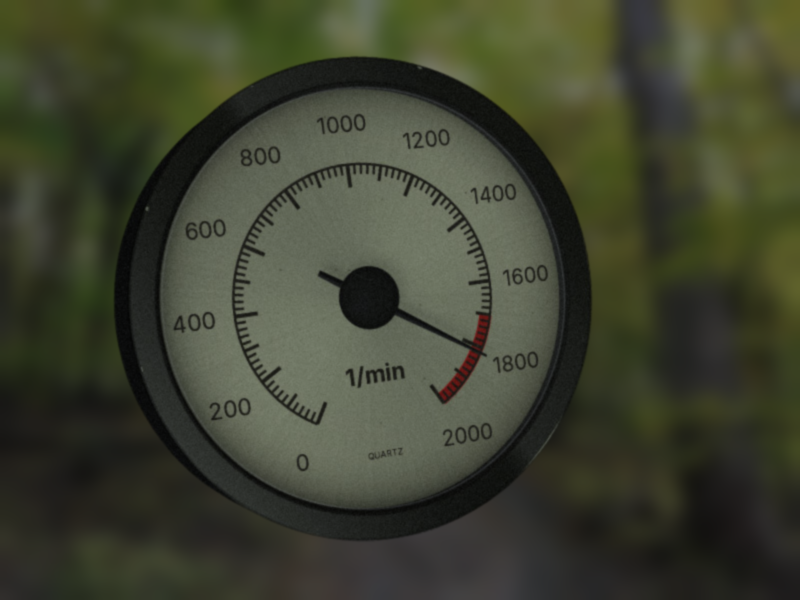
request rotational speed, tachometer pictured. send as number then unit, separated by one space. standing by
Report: 1820 rpm
